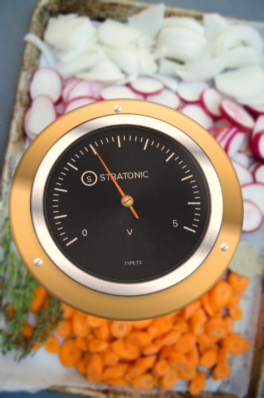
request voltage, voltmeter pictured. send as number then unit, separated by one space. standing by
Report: 2 V
